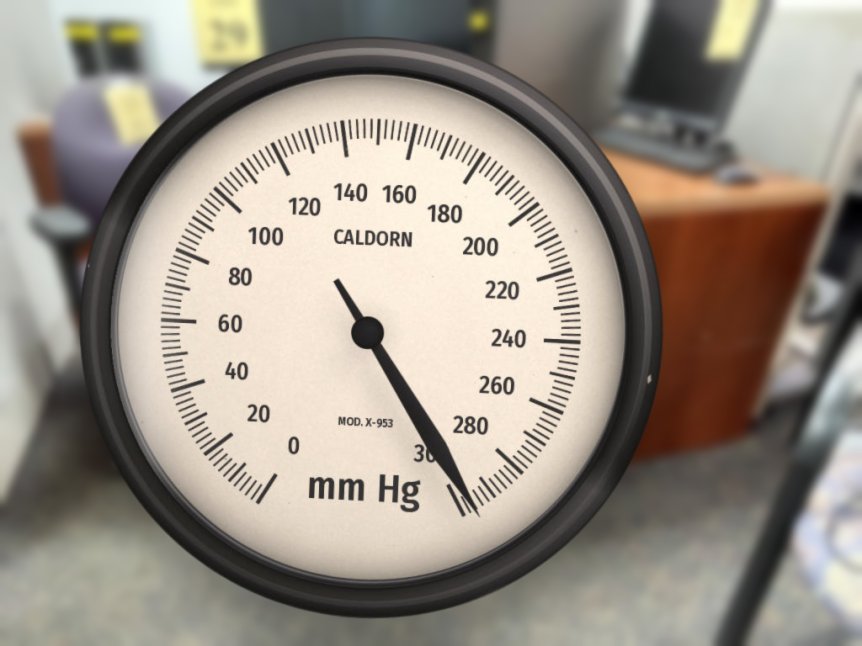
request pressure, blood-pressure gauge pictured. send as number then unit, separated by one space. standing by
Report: 296 mmHg
